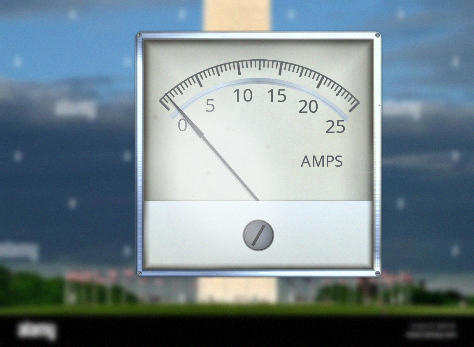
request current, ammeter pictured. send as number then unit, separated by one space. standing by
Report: 1 A
